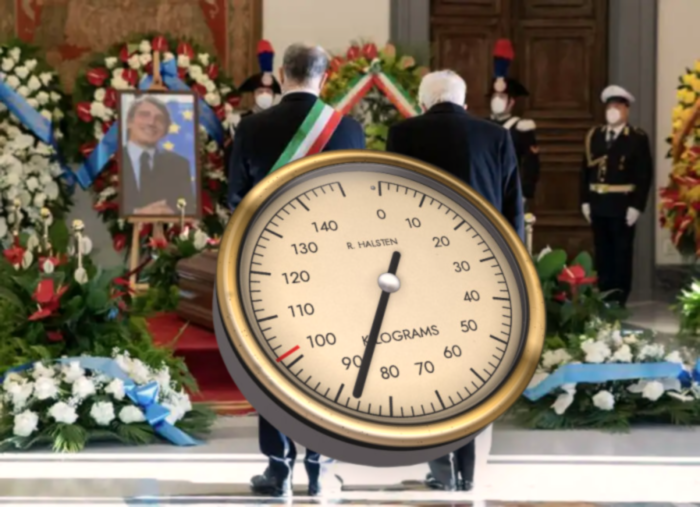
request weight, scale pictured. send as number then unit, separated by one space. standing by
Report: 87 kg
